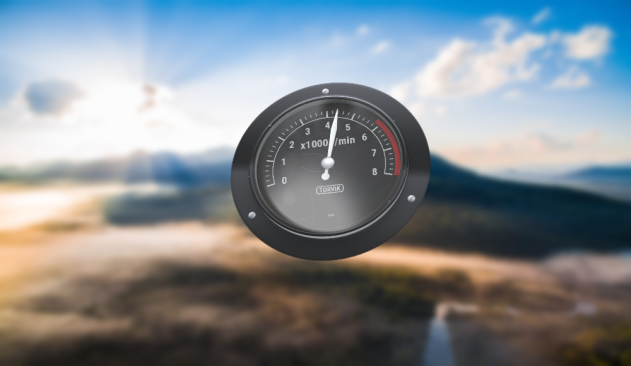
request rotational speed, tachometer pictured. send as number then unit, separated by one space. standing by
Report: 4400 rpm
